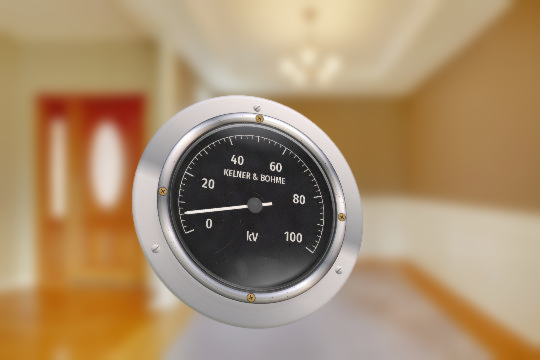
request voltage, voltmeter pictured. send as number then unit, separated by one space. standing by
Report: 6 kV
